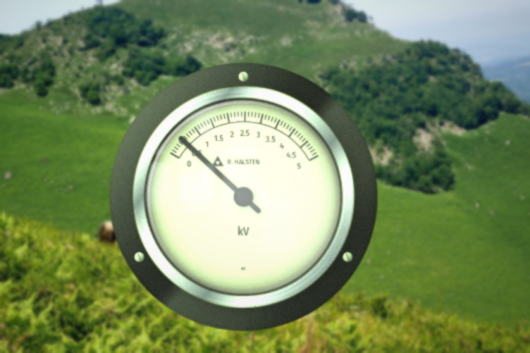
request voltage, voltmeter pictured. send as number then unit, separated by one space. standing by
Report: 0.5 kV
